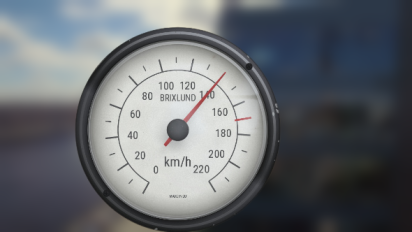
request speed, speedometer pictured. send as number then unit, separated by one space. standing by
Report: 140 km/h
